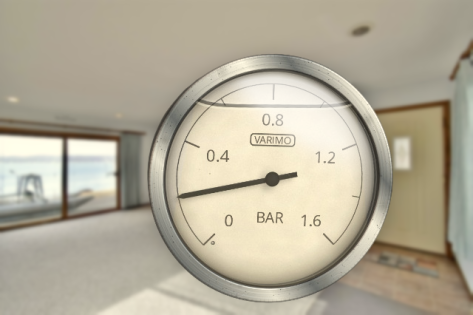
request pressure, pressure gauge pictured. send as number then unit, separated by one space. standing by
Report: 0.2 bar
